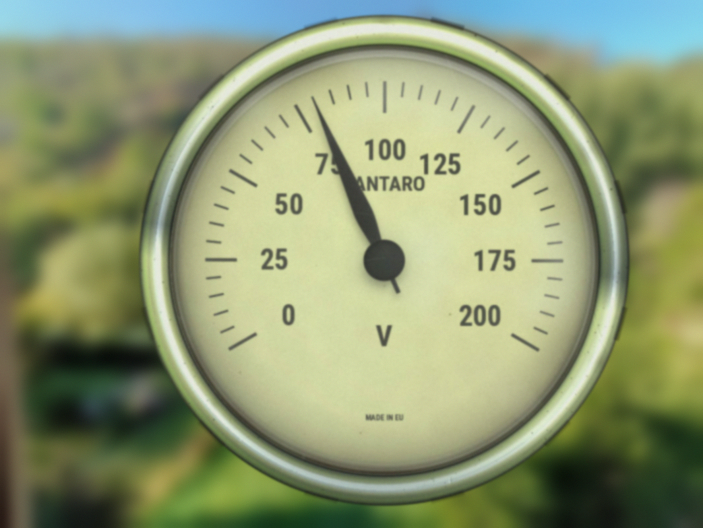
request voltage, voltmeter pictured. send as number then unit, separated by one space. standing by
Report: 80 V
